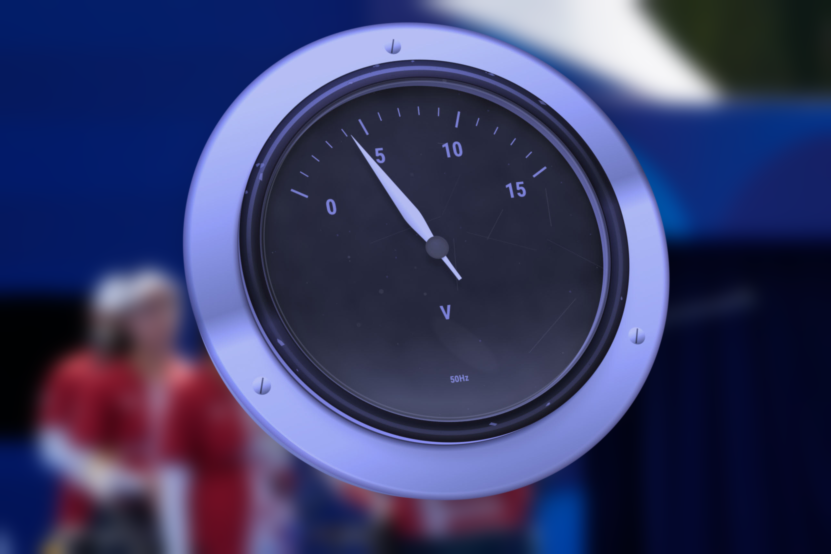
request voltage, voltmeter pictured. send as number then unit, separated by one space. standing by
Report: 4 V
